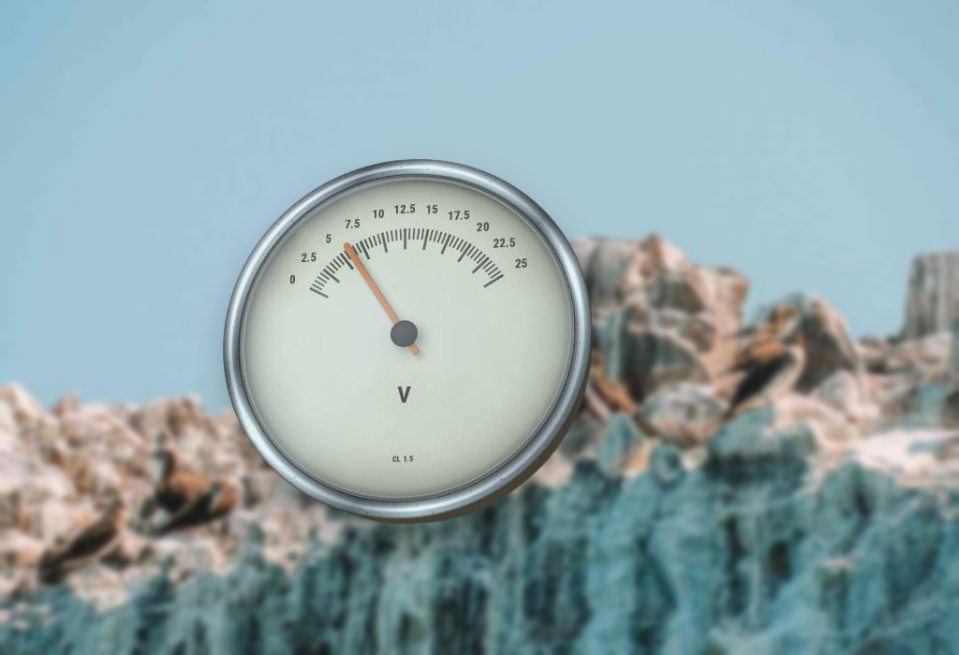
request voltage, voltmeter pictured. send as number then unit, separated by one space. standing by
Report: 6 V
